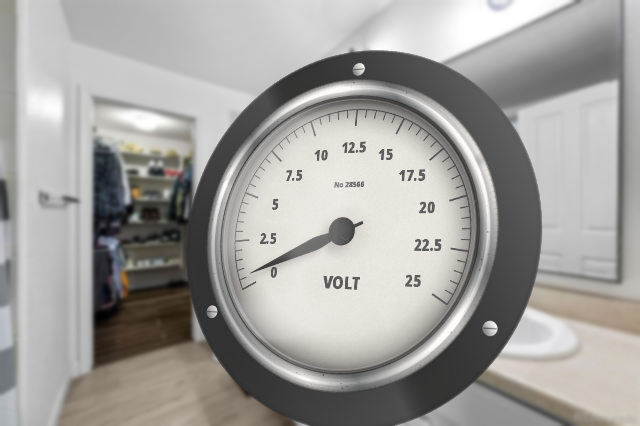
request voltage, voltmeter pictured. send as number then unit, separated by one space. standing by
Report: 0.5 V
